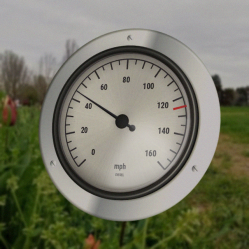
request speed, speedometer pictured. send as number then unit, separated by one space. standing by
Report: 45 mph
